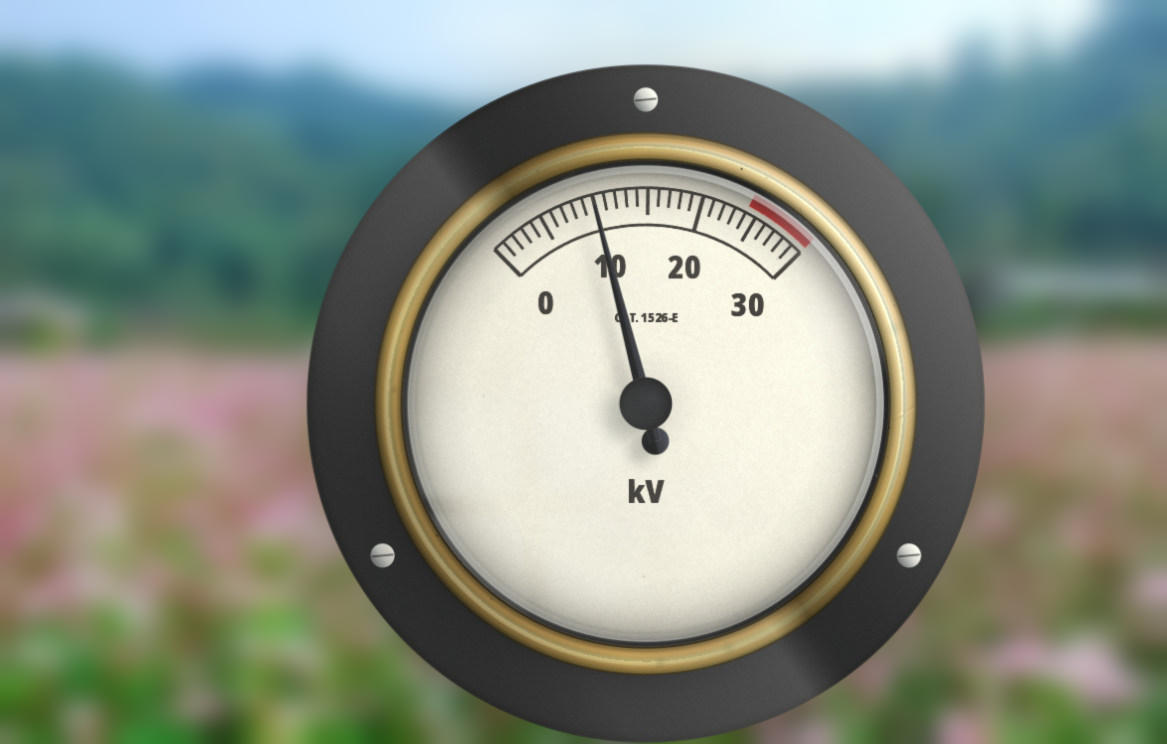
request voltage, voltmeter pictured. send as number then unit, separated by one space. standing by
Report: 10 kV
